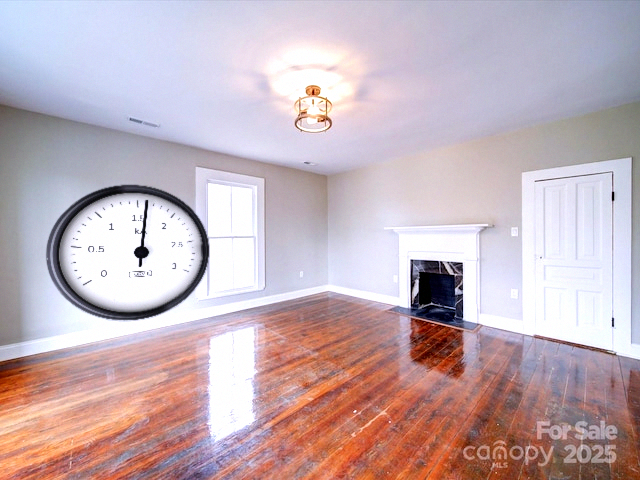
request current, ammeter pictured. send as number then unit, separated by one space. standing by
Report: 1.6 kA
